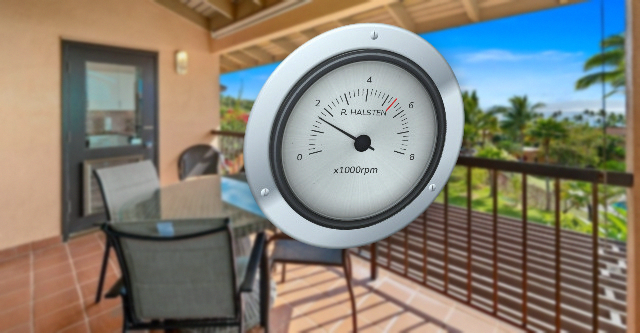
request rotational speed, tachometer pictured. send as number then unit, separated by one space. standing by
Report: 1600 rpm
